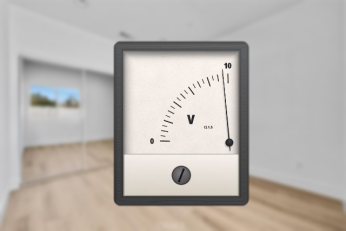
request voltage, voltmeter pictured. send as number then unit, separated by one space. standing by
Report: 9.5 V
